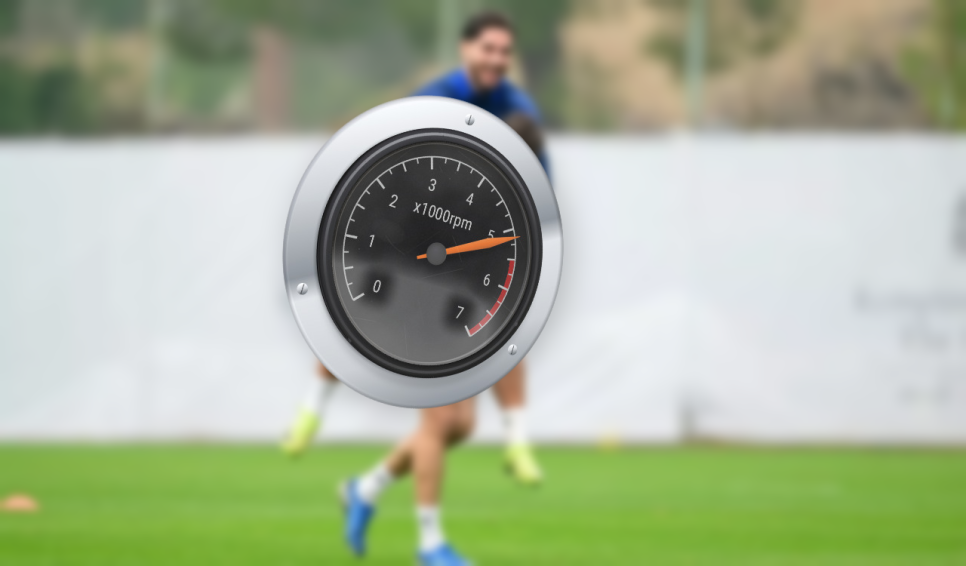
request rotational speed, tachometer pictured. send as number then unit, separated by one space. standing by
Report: 5125 rpm
